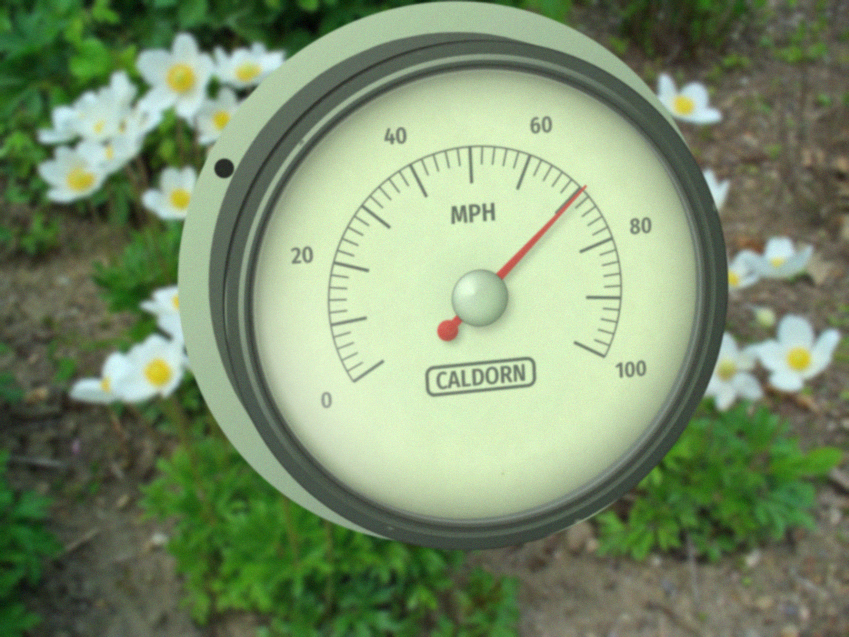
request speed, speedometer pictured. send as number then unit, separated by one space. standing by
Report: 70 mph
